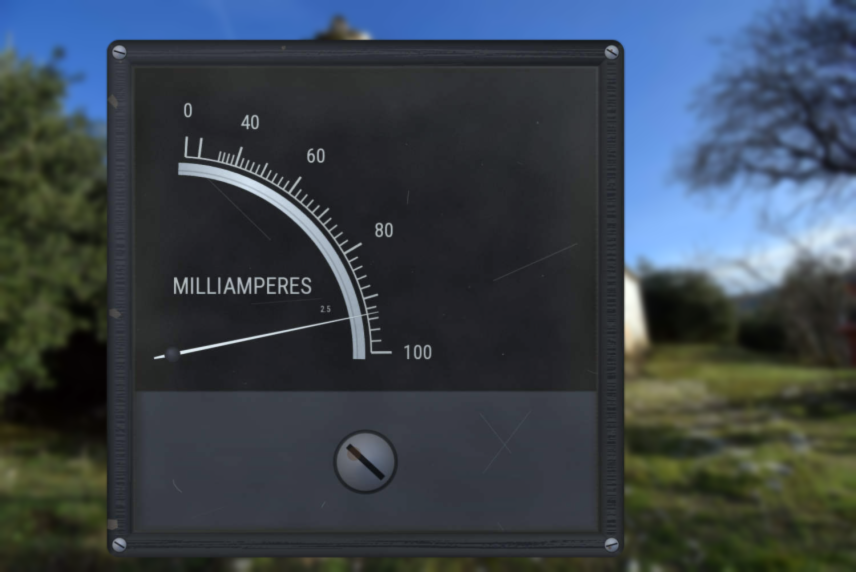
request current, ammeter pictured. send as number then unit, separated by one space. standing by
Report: 93 mA
